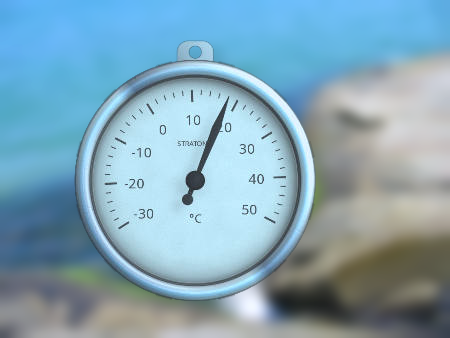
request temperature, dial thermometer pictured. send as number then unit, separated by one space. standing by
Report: 18 °C
